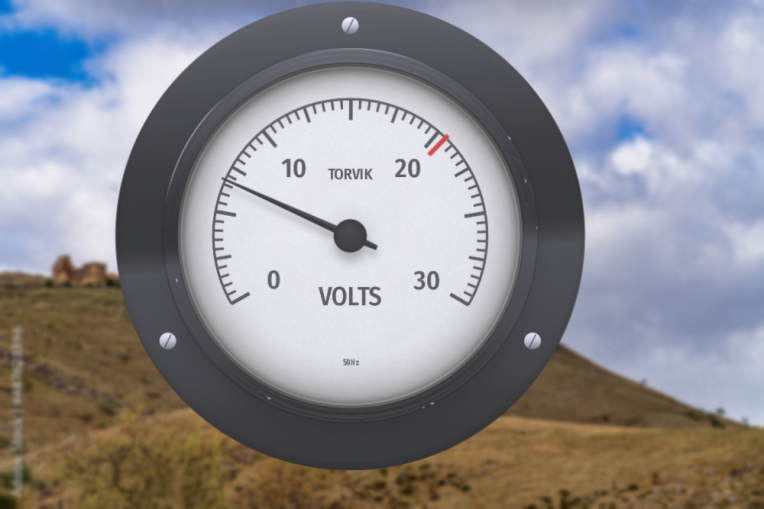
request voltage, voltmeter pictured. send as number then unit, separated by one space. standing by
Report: 6.75 V
